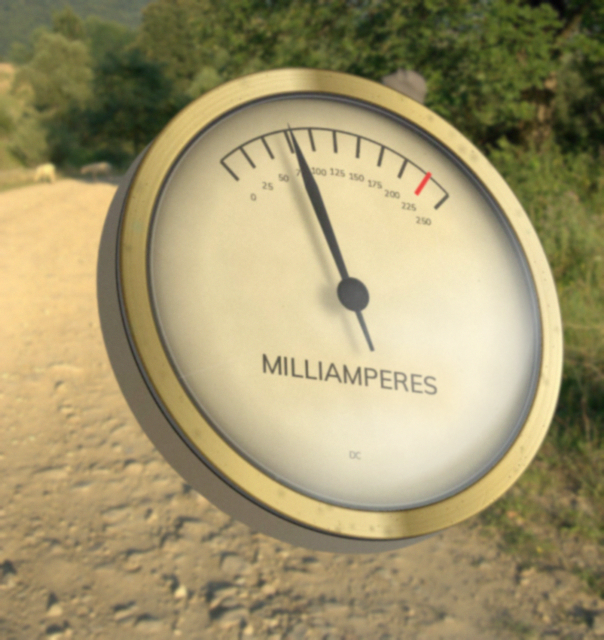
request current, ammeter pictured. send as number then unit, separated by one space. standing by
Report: 75 mA
